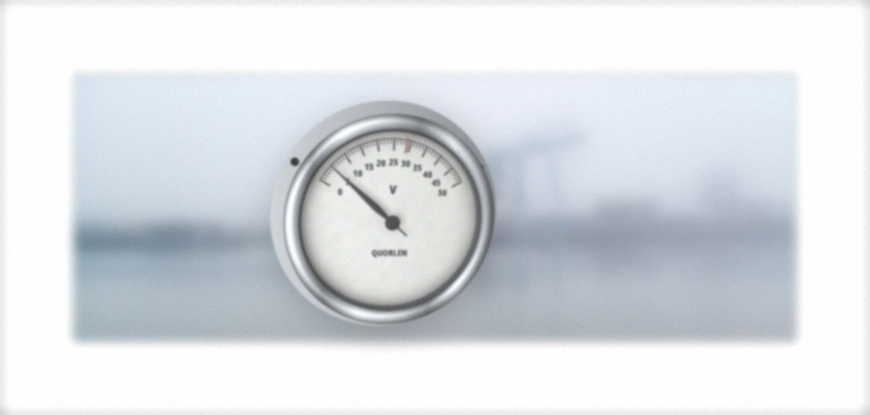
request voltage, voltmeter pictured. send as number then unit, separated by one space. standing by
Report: 5 V
